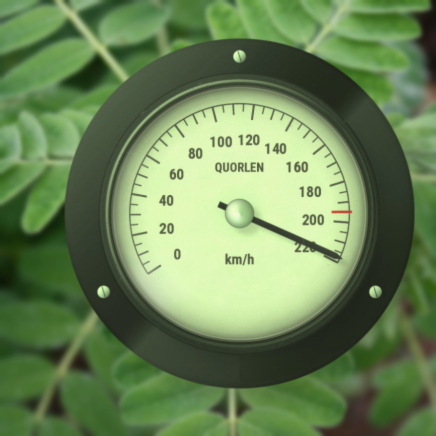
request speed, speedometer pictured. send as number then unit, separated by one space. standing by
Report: 217.5 km/h
